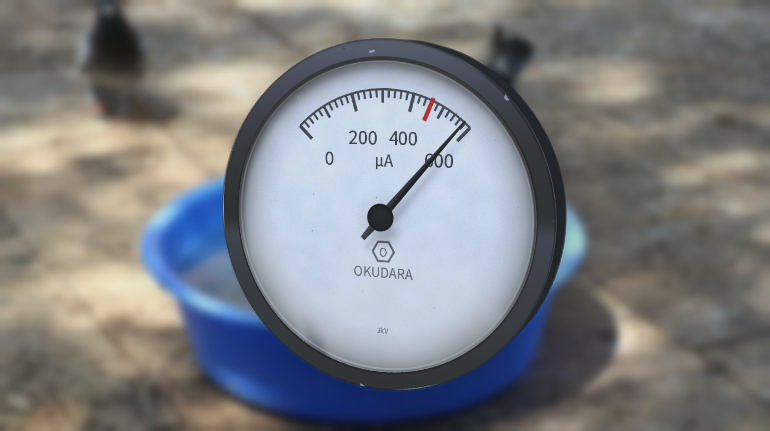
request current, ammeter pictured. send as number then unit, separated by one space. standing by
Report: 580 µA
